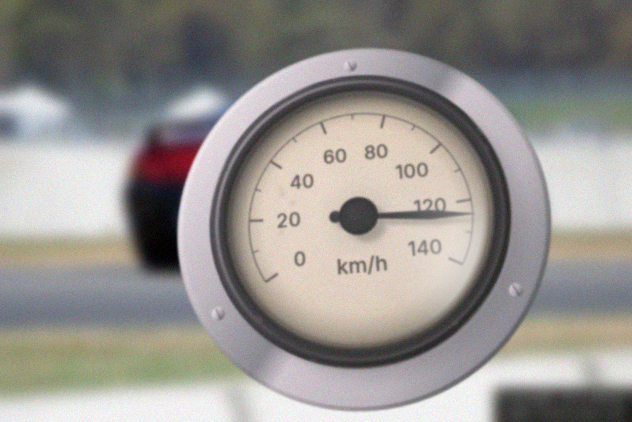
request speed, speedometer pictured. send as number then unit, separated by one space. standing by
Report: 125 km/h
